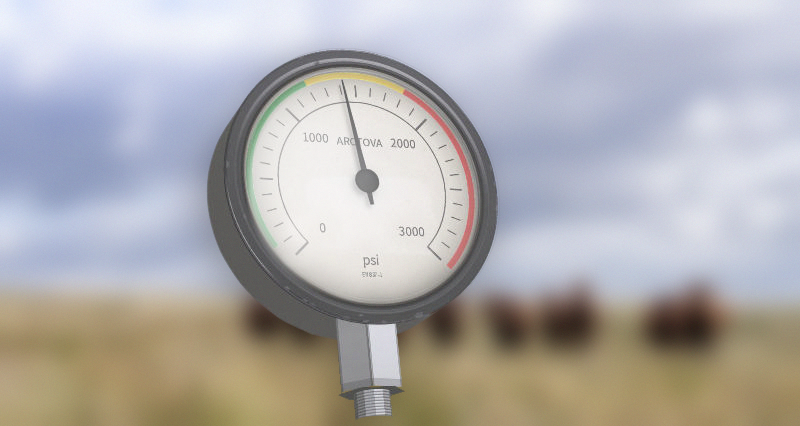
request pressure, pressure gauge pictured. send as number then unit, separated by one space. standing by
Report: 1400 psi
